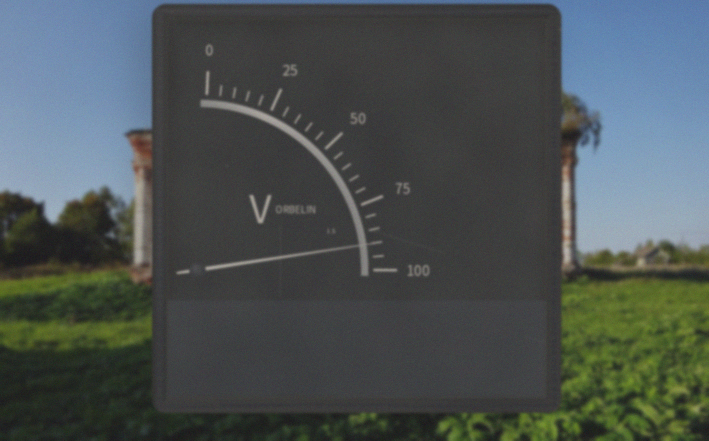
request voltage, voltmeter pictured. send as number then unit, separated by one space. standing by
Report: 90 V
